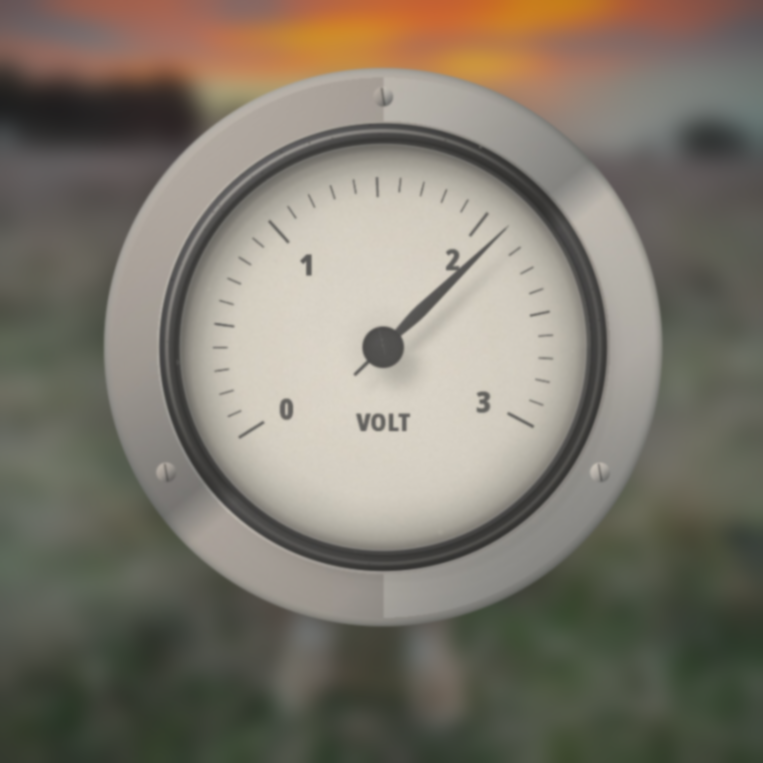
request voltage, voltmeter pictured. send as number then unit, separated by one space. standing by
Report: 2.1 V
